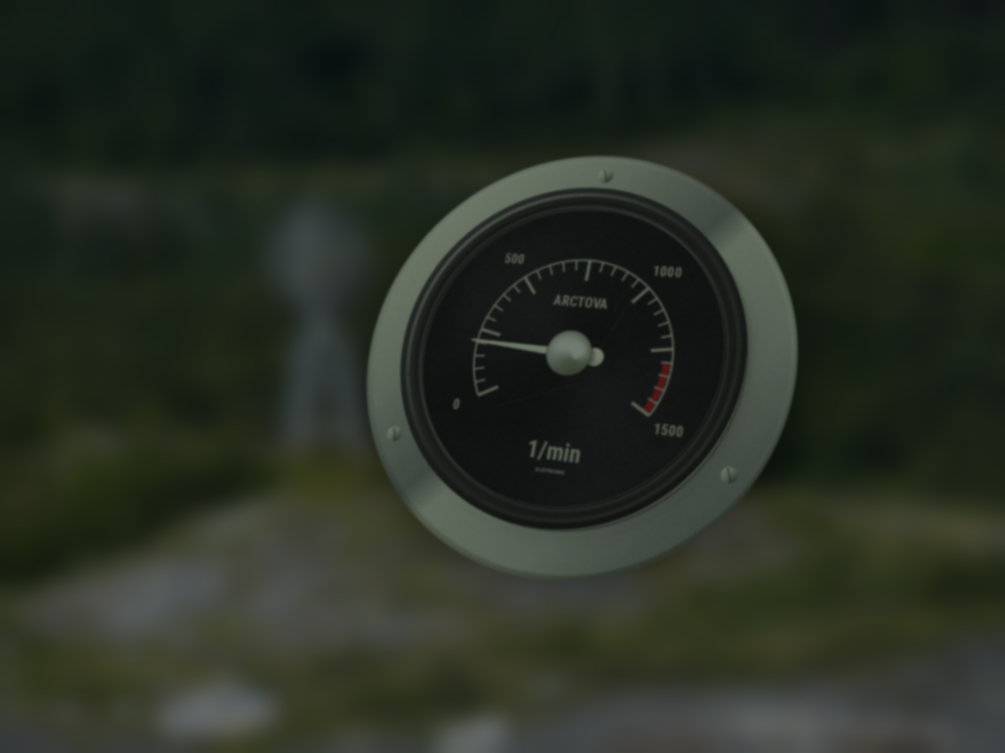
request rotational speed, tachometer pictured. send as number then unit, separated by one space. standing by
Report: 200 rpm
